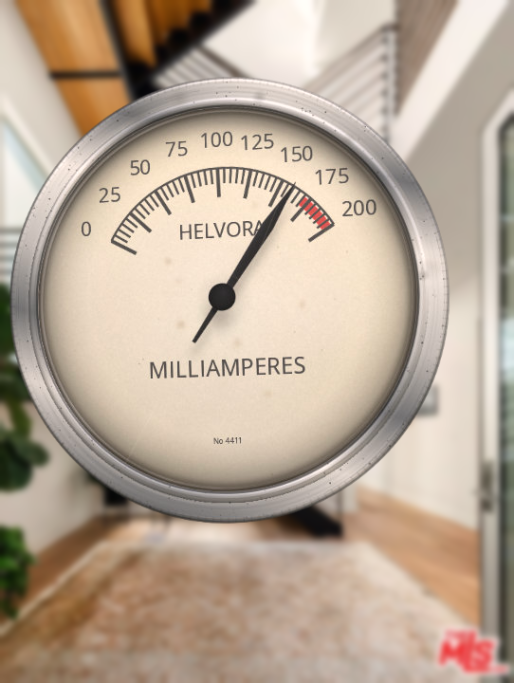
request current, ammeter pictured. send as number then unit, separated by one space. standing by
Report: 160 mA
